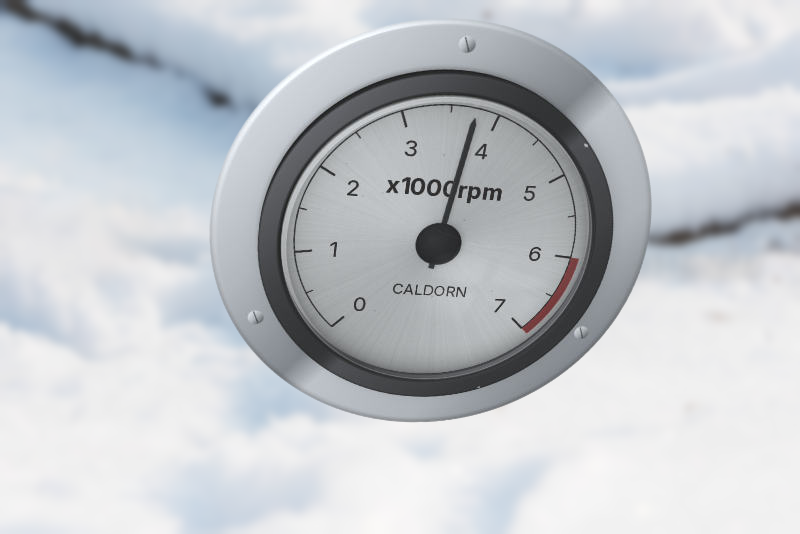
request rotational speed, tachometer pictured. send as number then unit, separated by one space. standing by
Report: 3750 rpm
